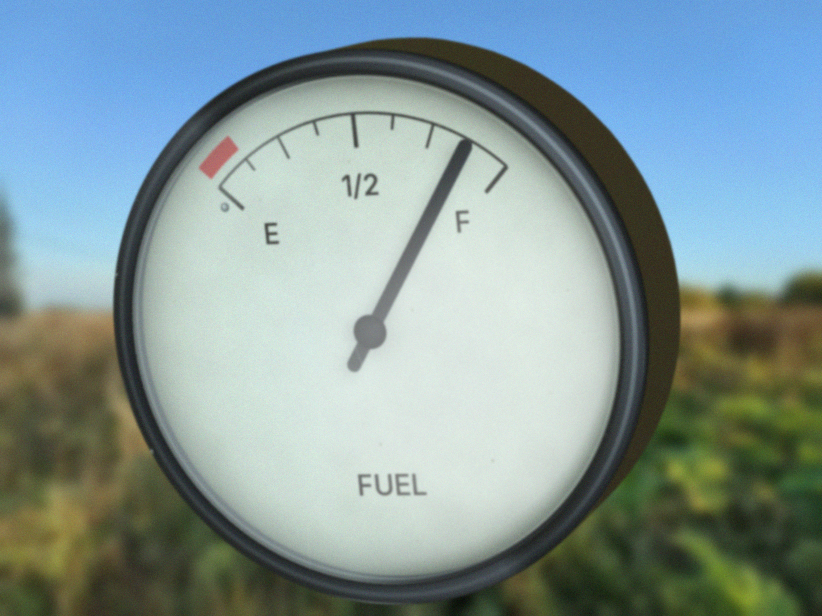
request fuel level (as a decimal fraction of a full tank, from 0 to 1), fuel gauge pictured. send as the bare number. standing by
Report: 0.875
